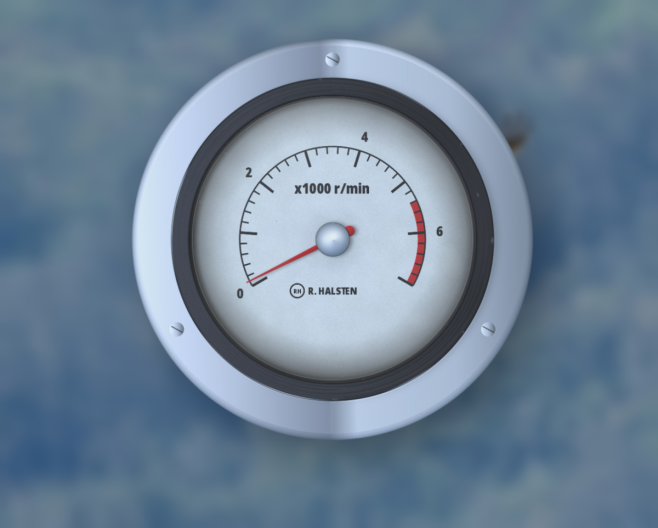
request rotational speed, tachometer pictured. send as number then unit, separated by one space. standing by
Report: 100 rpm
